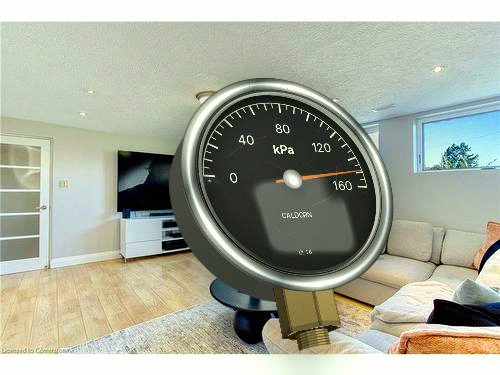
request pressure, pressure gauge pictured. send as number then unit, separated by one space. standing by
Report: 150 kPa
